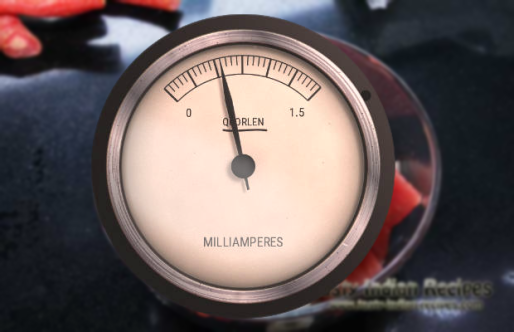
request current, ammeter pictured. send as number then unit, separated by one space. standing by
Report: 0.55 mA
